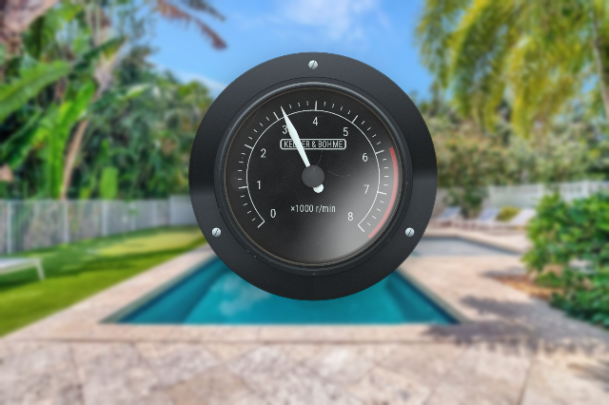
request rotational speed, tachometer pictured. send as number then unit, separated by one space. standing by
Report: 3200 rpm
